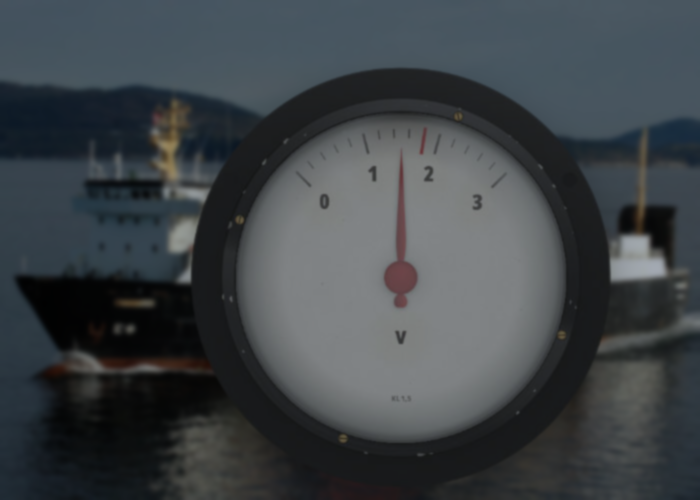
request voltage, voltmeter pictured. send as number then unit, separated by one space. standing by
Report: 1.5 V
